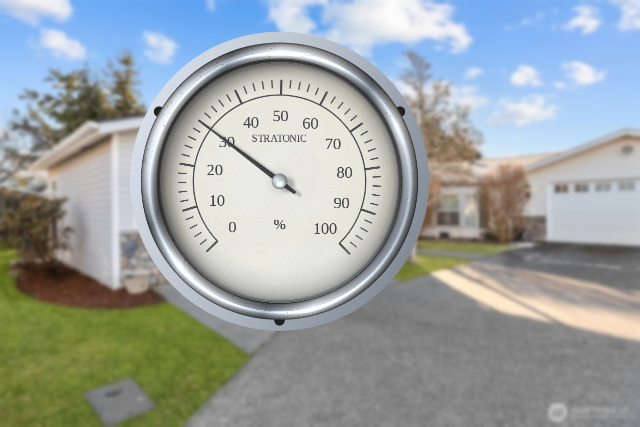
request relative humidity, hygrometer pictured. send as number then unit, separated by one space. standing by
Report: 30 %
